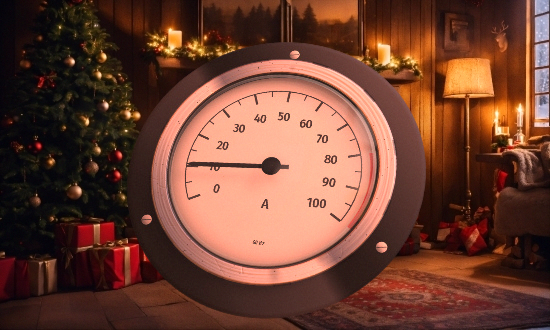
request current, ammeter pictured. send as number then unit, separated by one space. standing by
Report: 10 A
